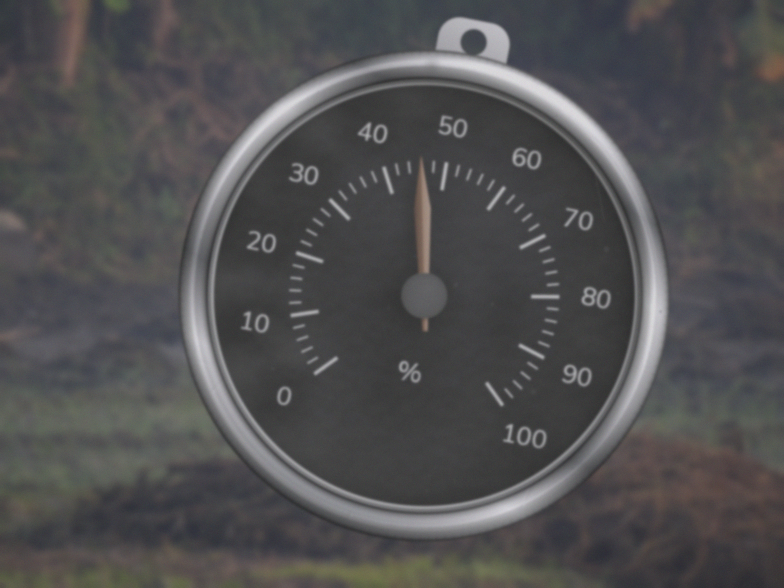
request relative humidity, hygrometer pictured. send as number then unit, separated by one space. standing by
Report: 46 %
